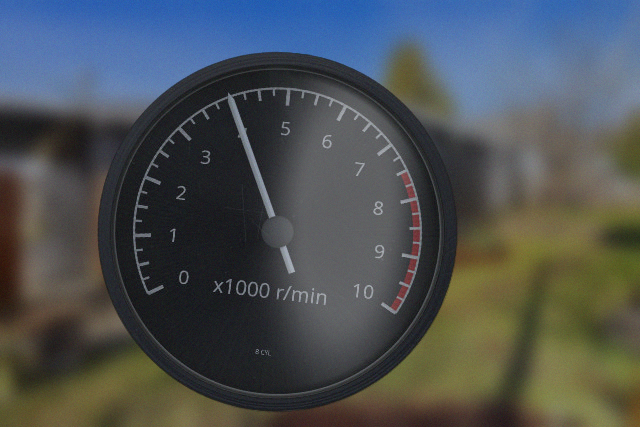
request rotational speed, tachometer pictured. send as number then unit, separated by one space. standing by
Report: 4000 rpm
